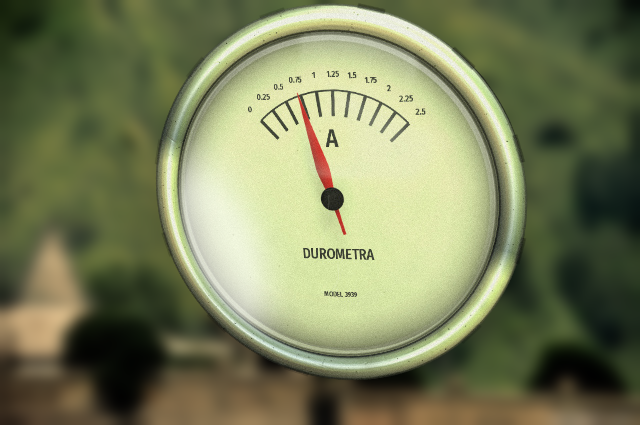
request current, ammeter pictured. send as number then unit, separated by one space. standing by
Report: 0.75 A
